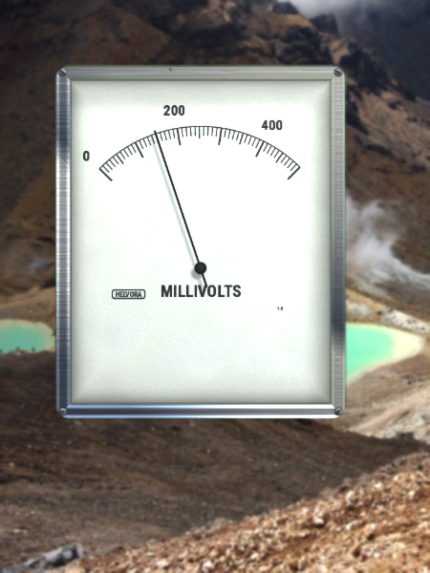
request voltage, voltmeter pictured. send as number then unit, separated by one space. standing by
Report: 150 mV
